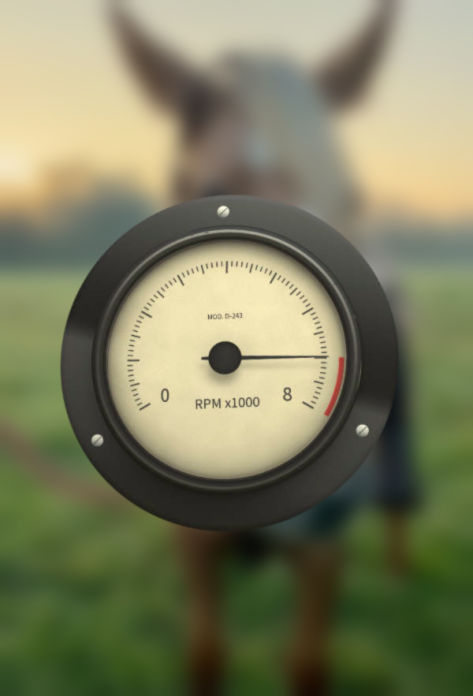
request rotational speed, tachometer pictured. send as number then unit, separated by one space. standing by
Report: 7000 rpm
